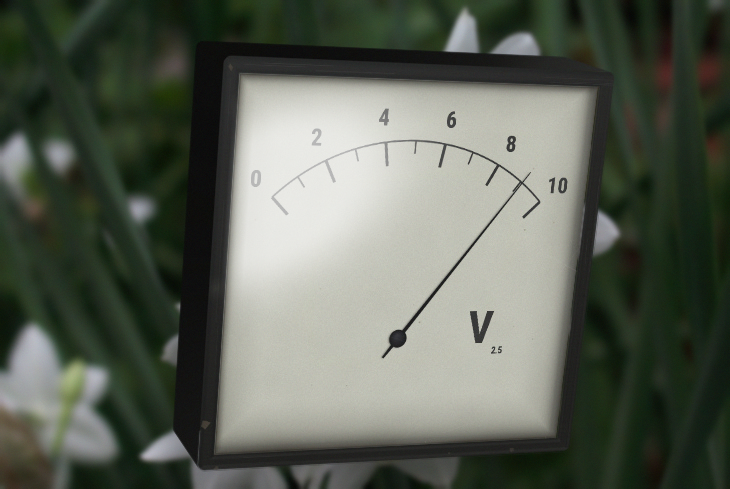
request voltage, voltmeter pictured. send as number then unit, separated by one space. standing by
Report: 9 V
